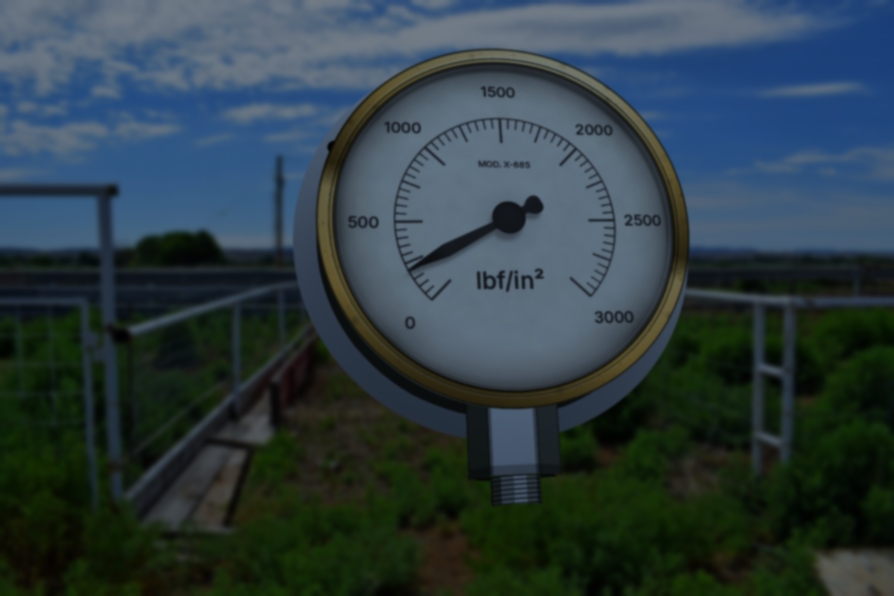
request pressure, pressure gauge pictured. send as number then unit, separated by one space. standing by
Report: 200 psi
